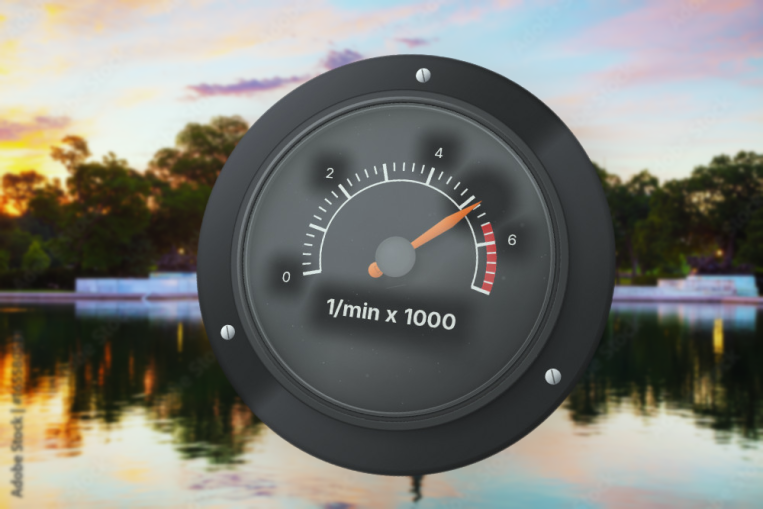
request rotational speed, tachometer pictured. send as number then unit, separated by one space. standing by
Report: 5200 rpm
